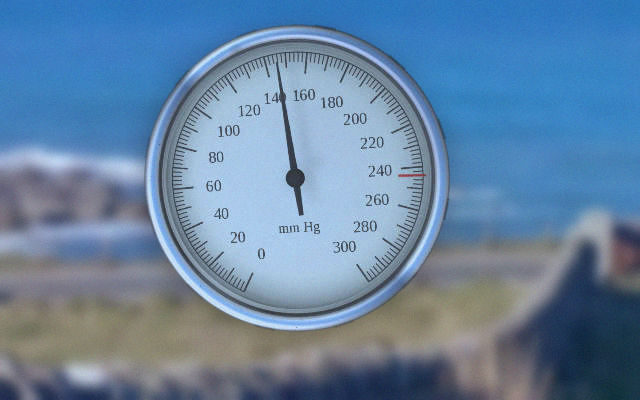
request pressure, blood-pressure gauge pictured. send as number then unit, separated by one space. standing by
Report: 146 mmHg
